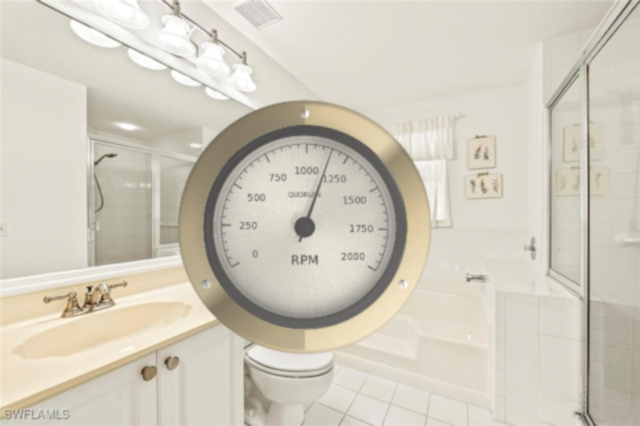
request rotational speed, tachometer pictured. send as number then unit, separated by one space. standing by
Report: 1150 rpm
